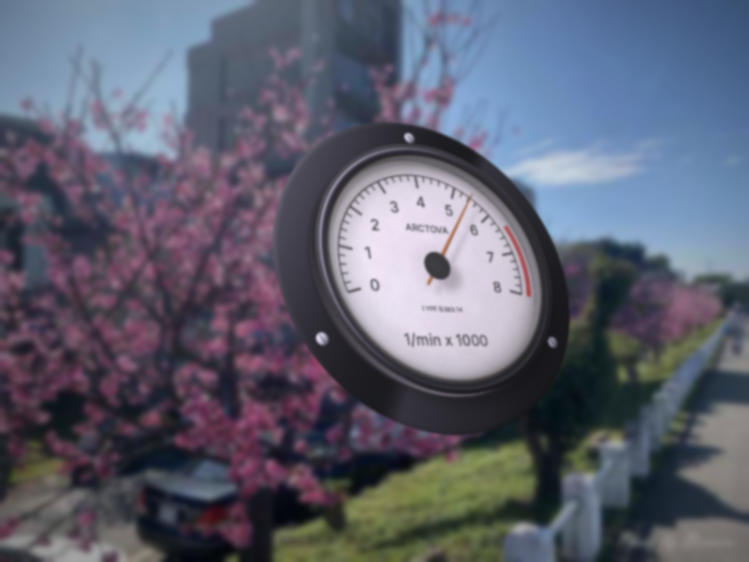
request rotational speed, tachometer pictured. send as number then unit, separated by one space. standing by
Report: 5400 rpm
